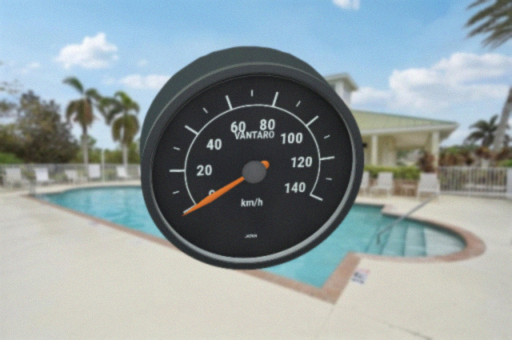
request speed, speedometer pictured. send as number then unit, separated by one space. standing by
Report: 0 km/h
